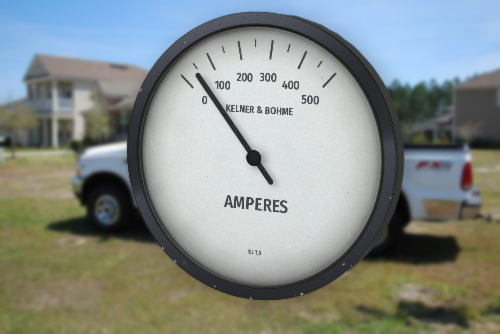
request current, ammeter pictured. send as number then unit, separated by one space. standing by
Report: 50 A
